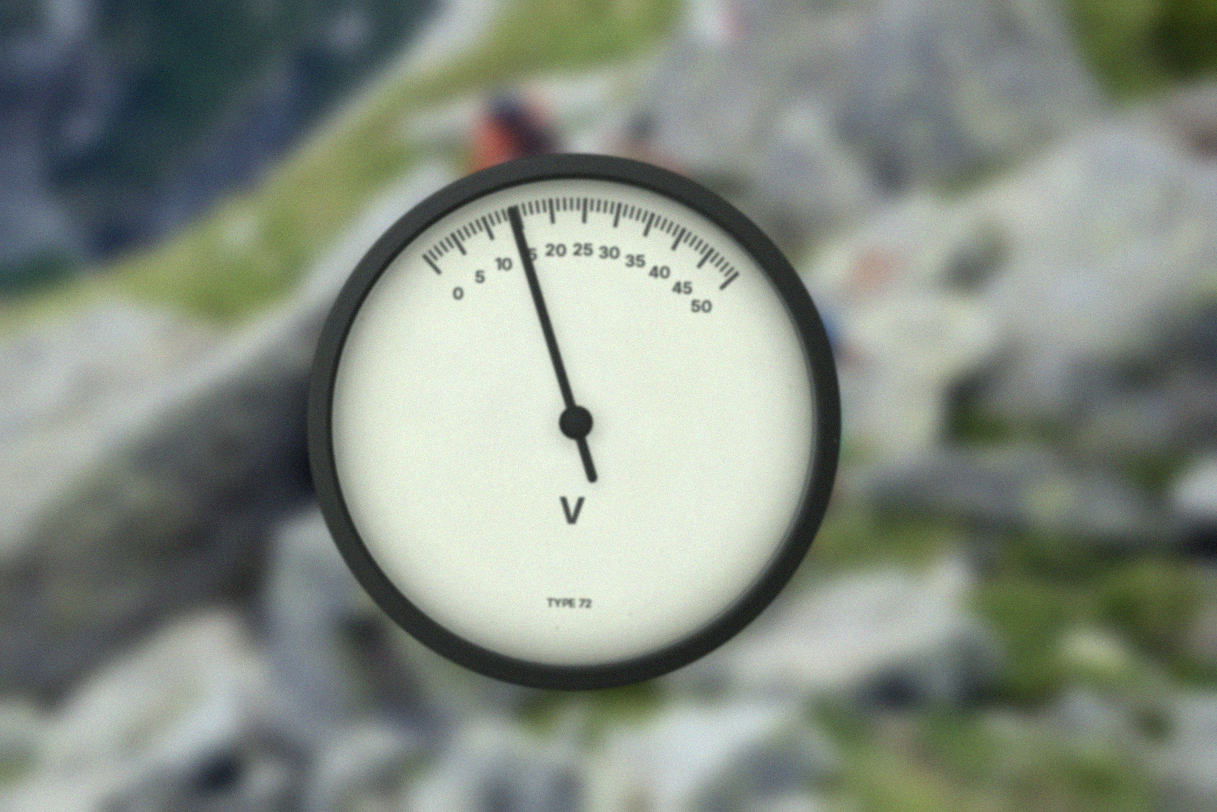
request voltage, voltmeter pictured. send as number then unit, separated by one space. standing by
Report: 14 V
